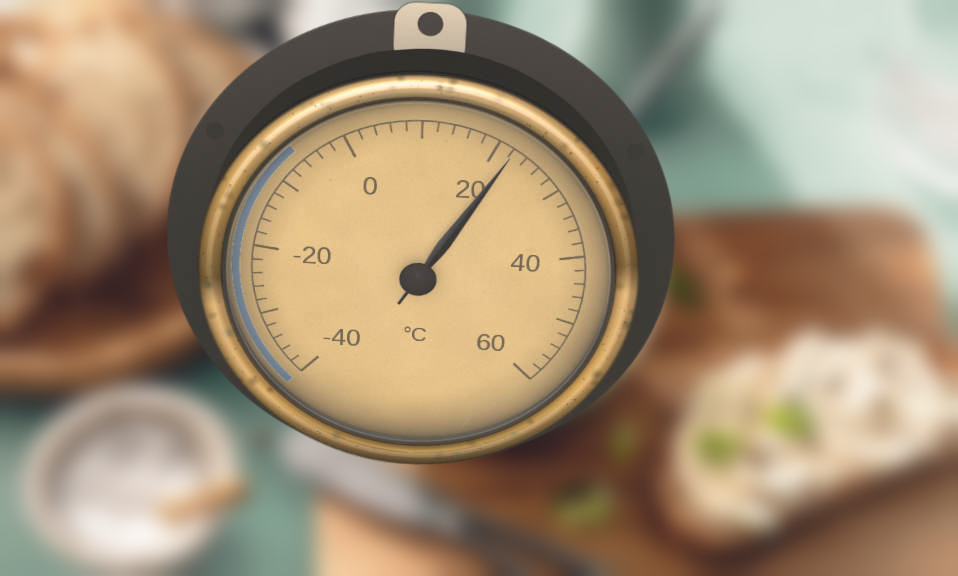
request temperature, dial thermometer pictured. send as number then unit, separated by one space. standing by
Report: 22 °C
